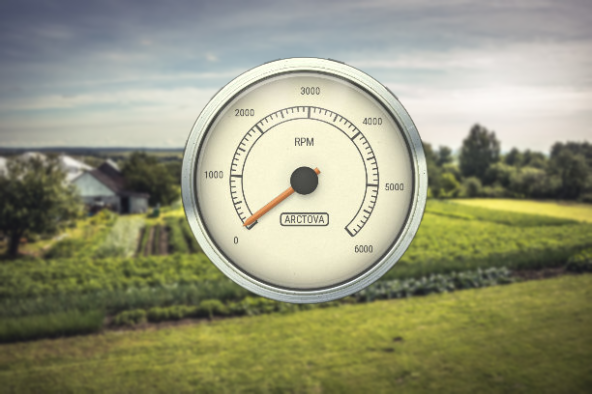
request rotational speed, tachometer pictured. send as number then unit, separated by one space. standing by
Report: 100 rpm
